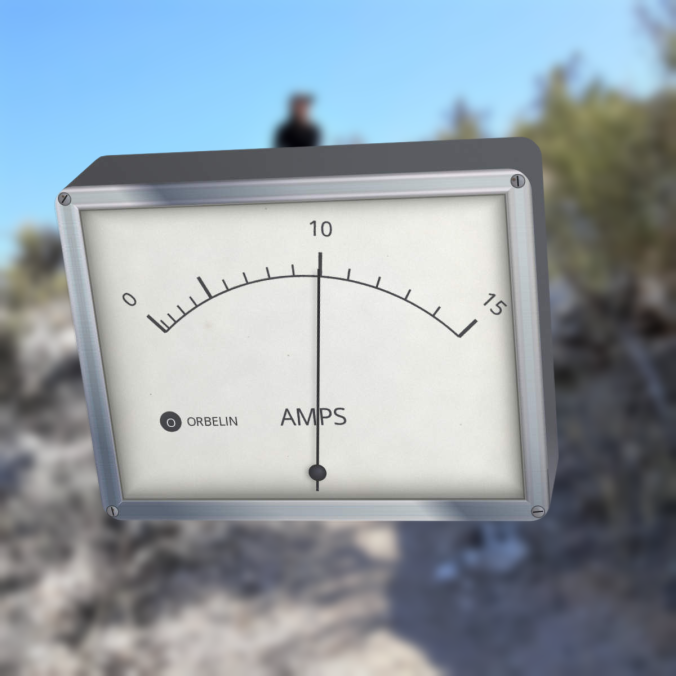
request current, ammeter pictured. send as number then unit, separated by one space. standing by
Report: 10 A
